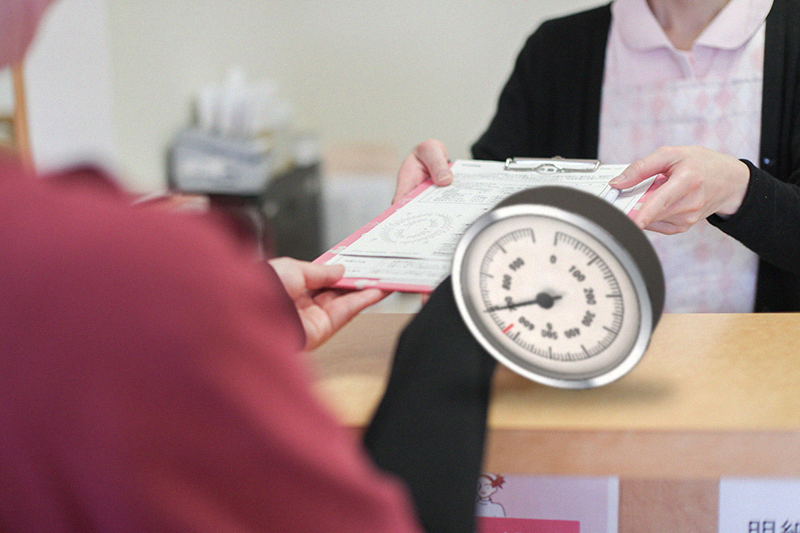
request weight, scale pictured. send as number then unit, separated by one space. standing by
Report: 700 g
